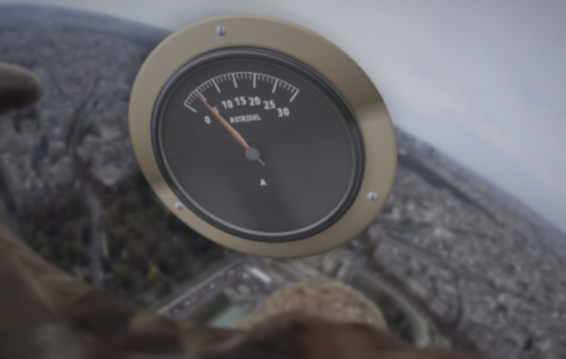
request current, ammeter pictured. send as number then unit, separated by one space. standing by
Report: 5 A
